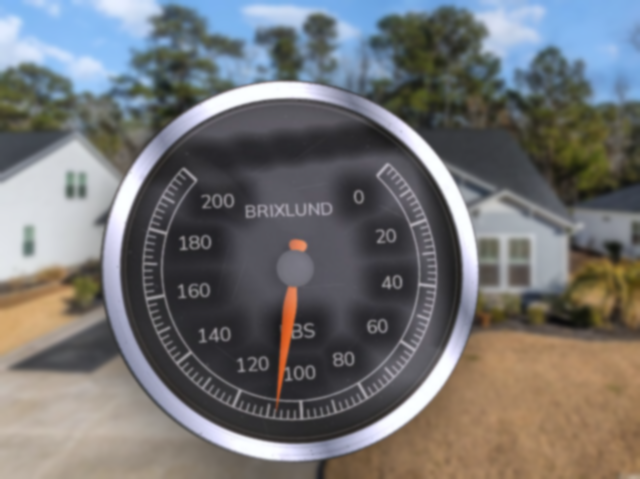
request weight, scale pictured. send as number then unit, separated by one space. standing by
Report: 108 lb
